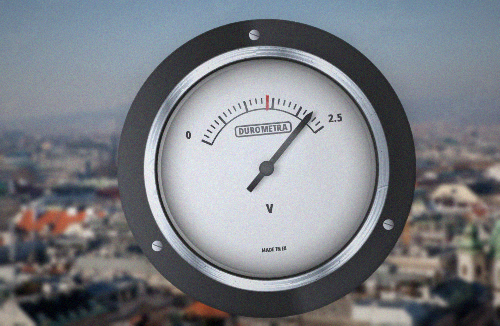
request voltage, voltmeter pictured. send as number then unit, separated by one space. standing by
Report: 2.2 V
